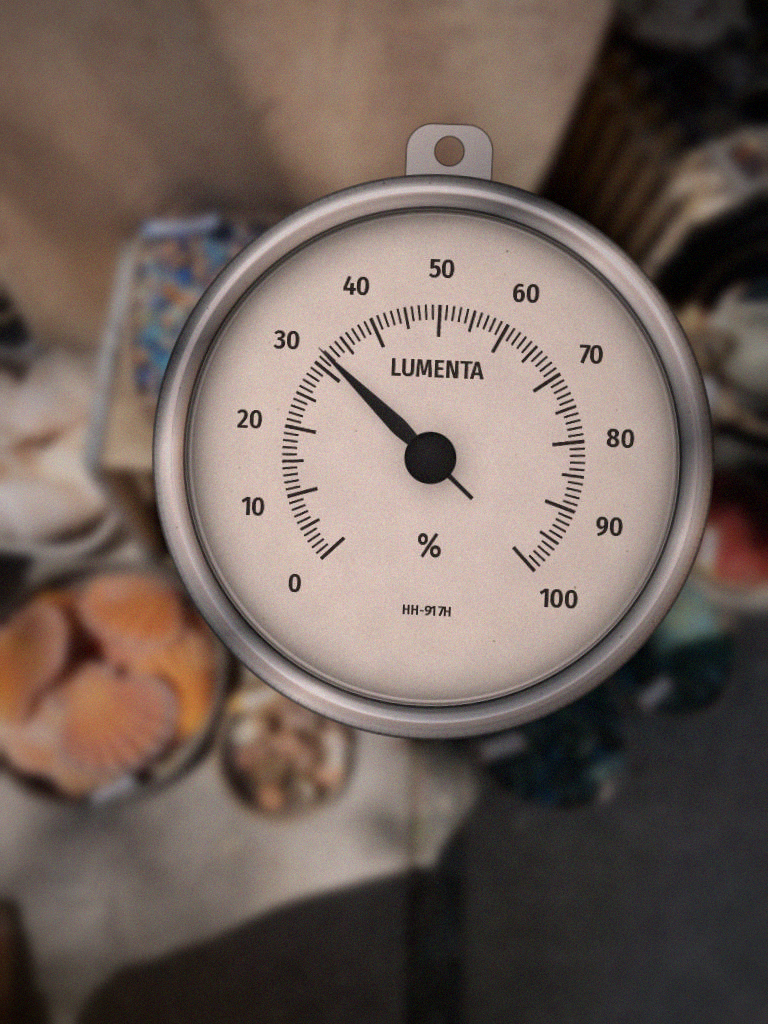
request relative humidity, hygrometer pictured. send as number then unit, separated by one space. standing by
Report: 32 %
